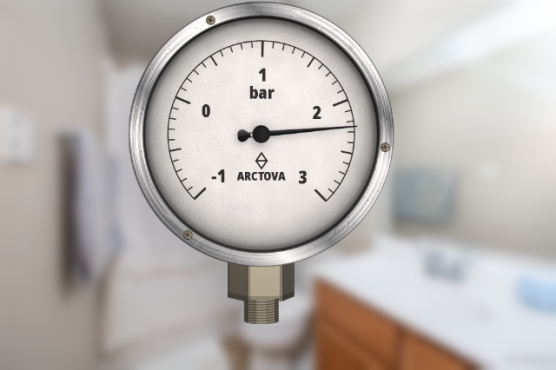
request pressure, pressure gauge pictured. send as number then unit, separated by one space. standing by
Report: 2.25 bar
